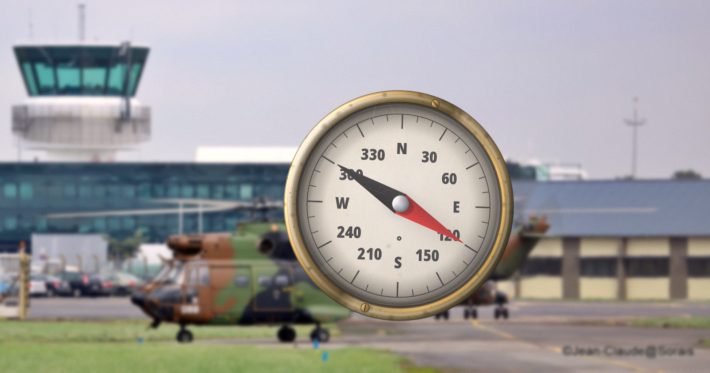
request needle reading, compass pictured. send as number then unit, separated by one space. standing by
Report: 120 °
